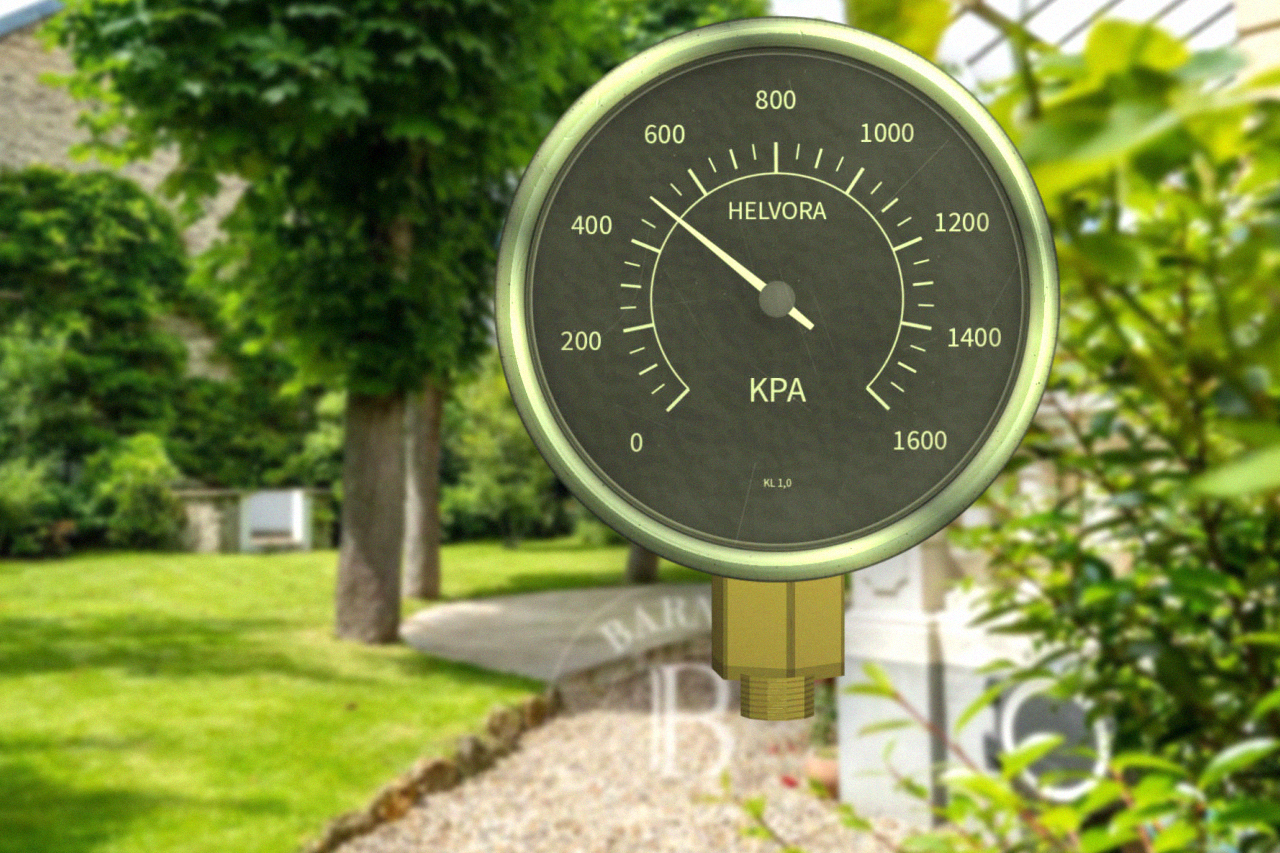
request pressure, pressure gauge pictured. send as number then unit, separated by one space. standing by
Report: 500 kPa
